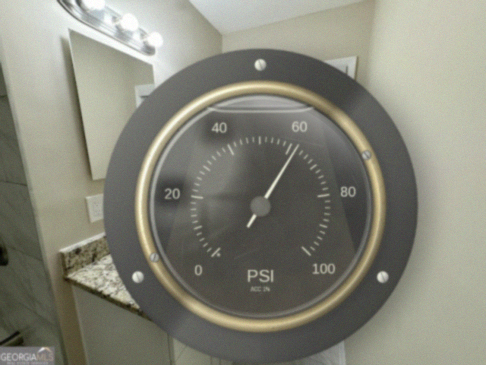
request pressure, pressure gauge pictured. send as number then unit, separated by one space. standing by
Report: 62 psi
